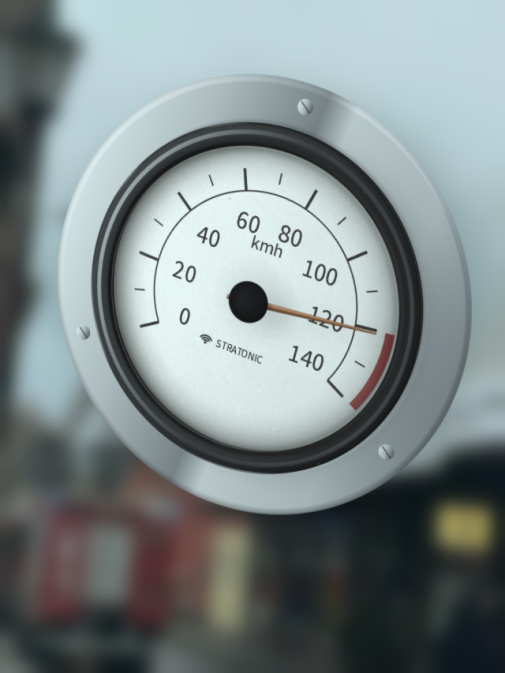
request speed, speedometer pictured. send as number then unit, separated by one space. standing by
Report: 120 km/h
